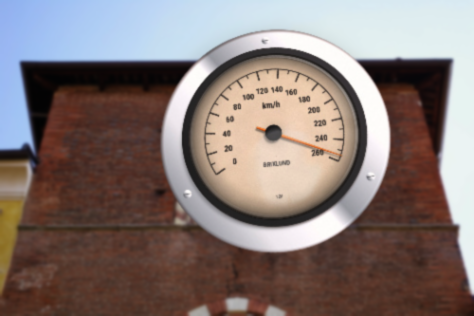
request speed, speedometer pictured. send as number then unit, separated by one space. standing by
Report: 255 km/h
